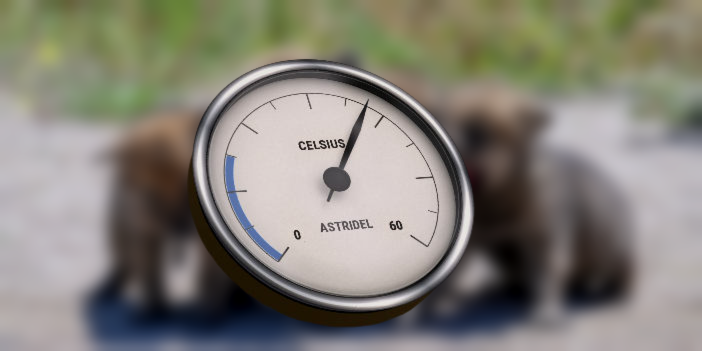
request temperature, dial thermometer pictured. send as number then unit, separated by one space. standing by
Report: 37.5 °C
